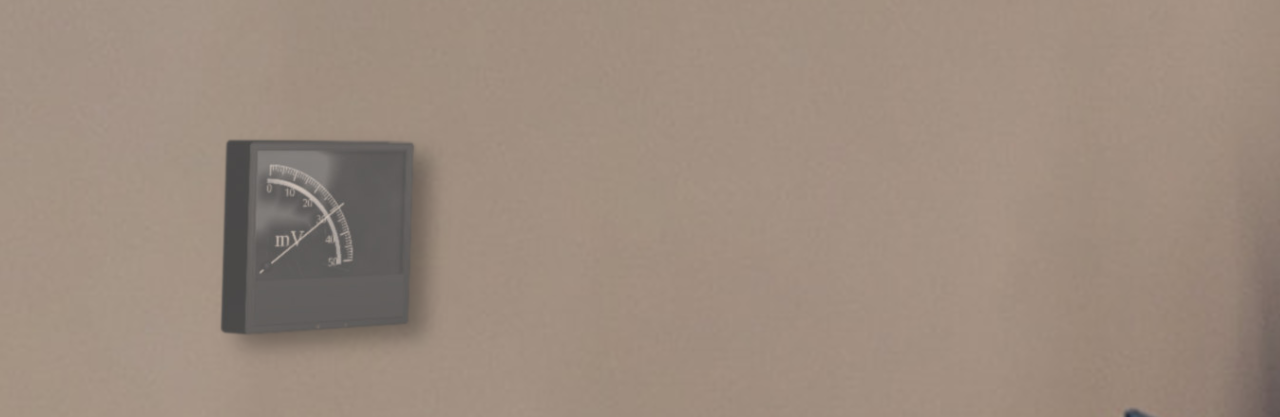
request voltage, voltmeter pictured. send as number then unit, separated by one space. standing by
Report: 30 mV
